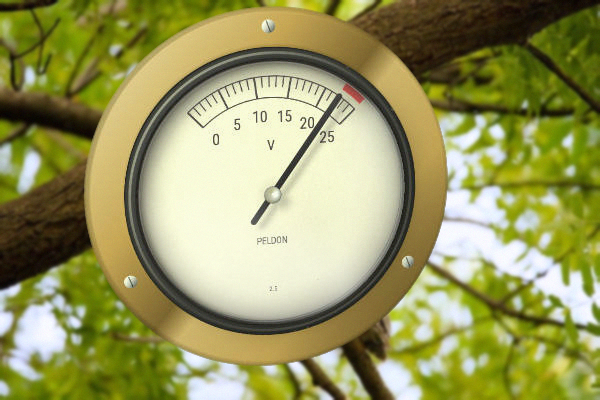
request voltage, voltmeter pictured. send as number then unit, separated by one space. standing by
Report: 22 V
